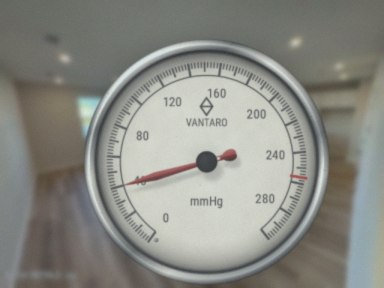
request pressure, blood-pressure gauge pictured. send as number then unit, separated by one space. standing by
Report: 40 mmHg
